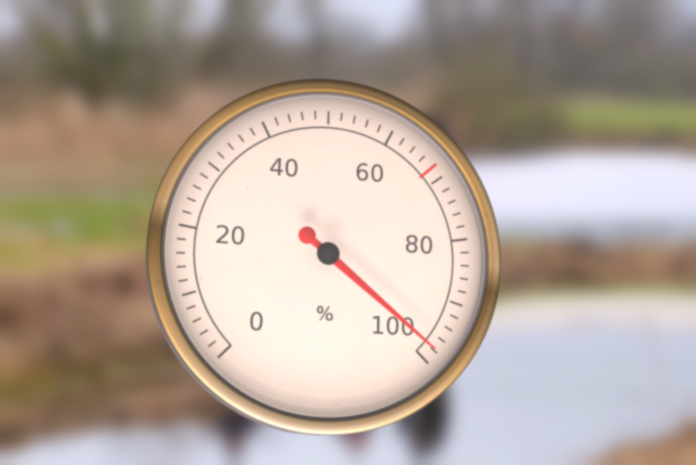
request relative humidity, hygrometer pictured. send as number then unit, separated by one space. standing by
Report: 98 %
